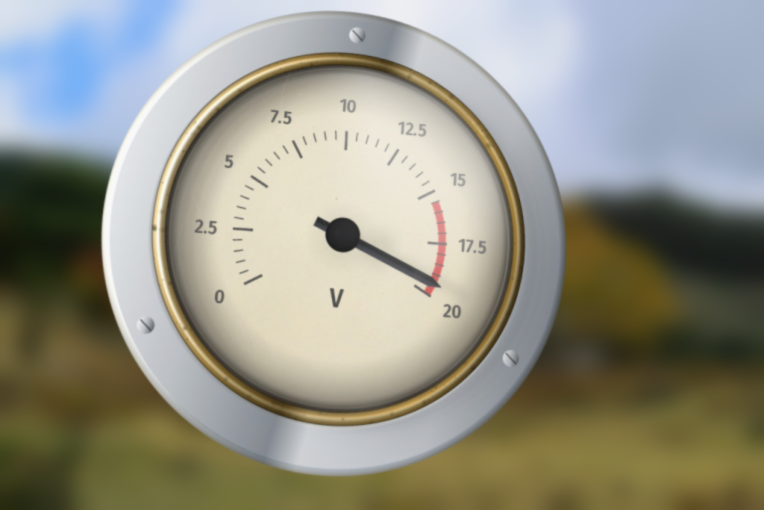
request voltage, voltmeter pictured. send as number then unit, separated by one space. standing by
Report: 19.5 V
